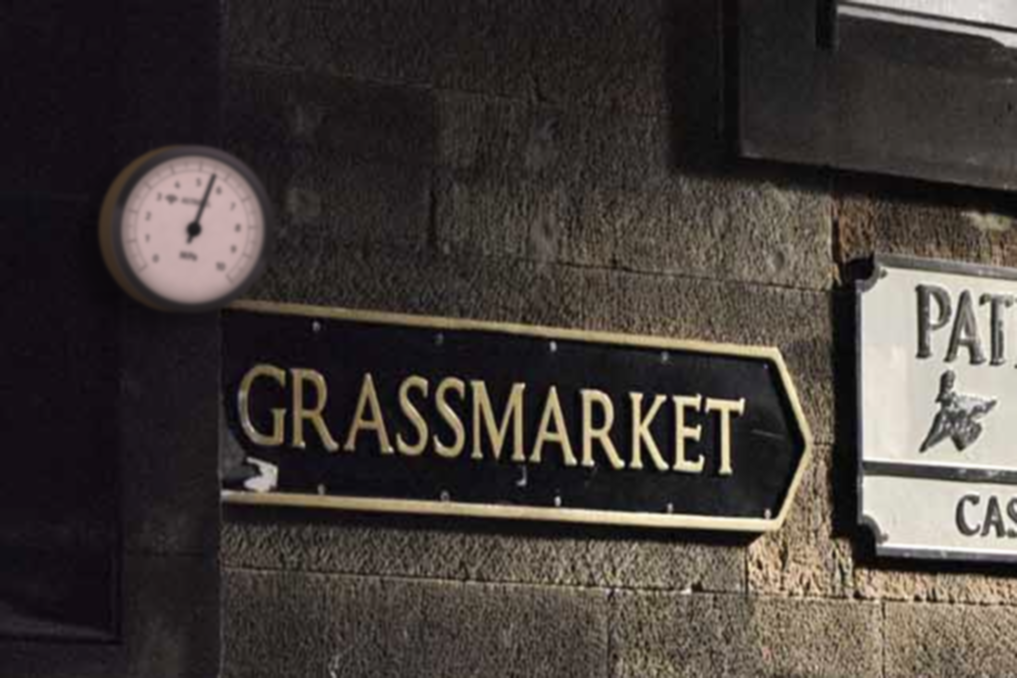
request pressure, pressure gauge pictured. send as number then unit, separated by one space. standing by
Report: 5.5 MPa
